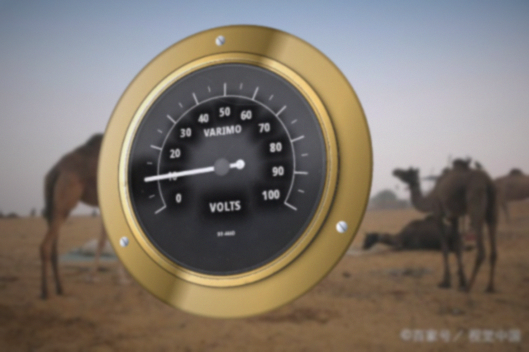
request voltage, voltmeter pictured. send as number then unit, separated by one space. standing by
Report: 10 V
